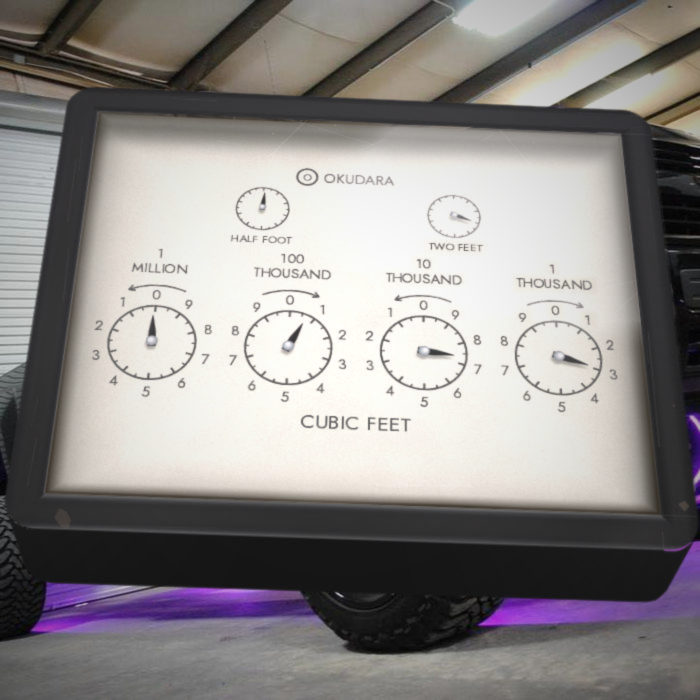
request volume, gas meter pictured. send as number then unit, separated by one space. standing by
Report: 7300 ft³
